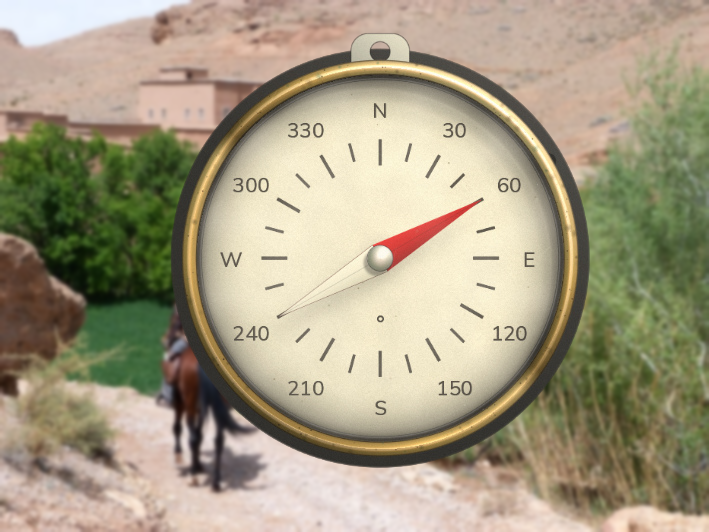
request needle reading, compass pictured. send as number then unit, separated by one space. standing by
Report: 60 °
